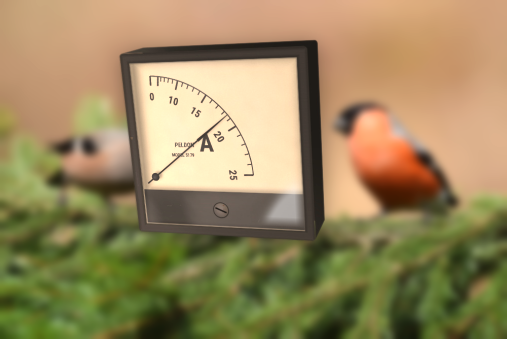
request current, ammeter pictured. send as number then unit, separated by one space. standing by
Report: 18.5 A
